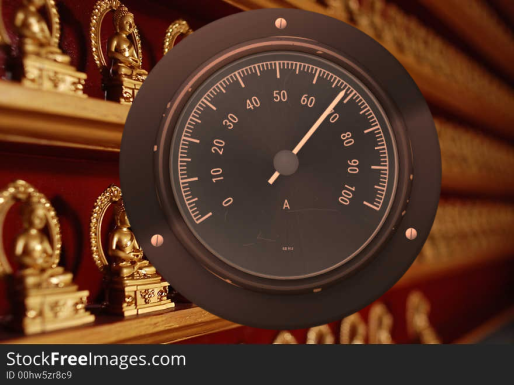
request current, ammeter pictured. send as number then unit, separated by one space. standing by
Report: 68 A
